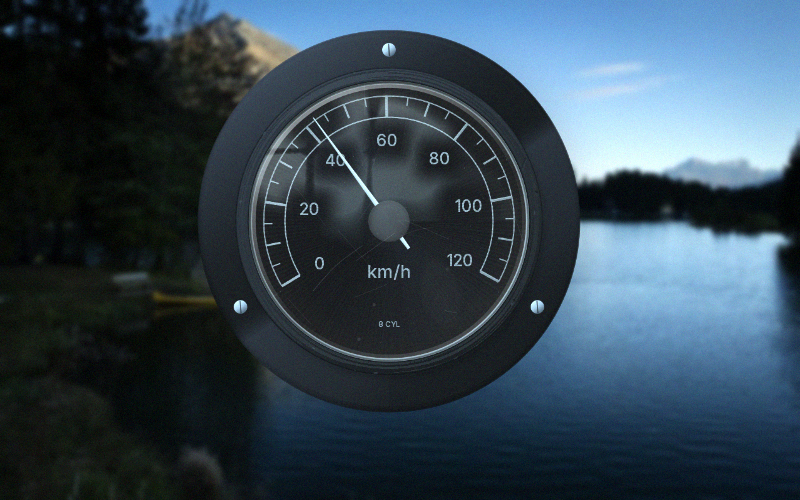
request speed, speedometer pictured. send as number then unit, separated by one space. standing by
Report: 42.5 km/h
